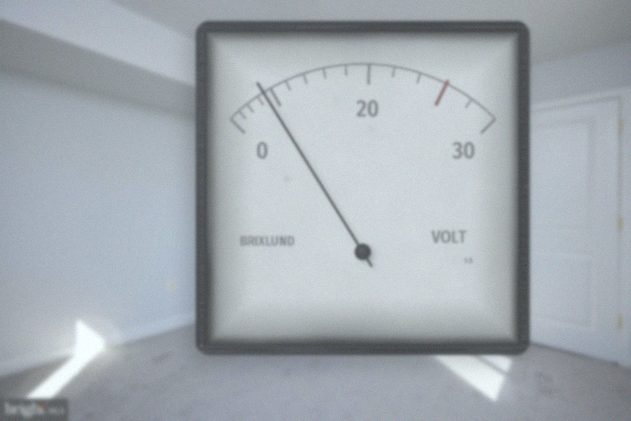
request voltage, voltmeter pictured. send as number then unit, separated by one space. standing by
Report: 9 V
